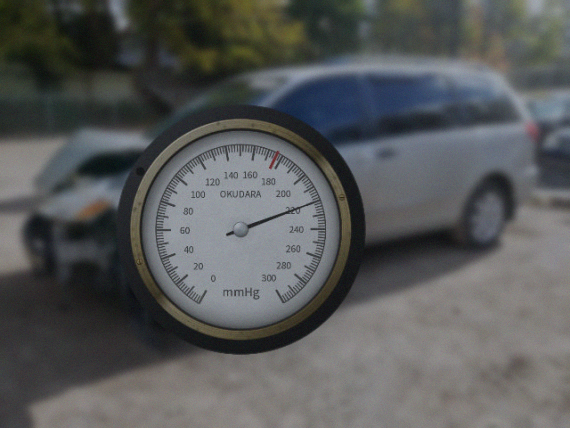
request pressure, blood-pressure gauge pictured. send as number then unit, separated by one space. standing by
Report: 220 mmHg
